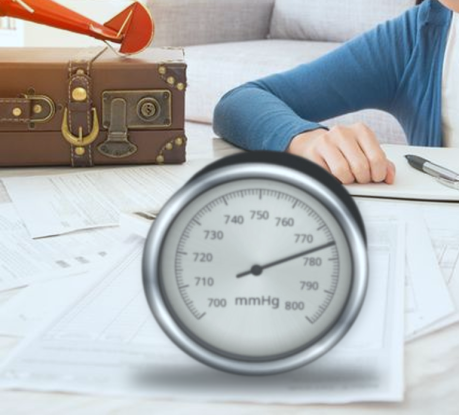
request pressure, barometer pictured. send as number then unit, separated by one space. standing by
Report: 775 mmHg
